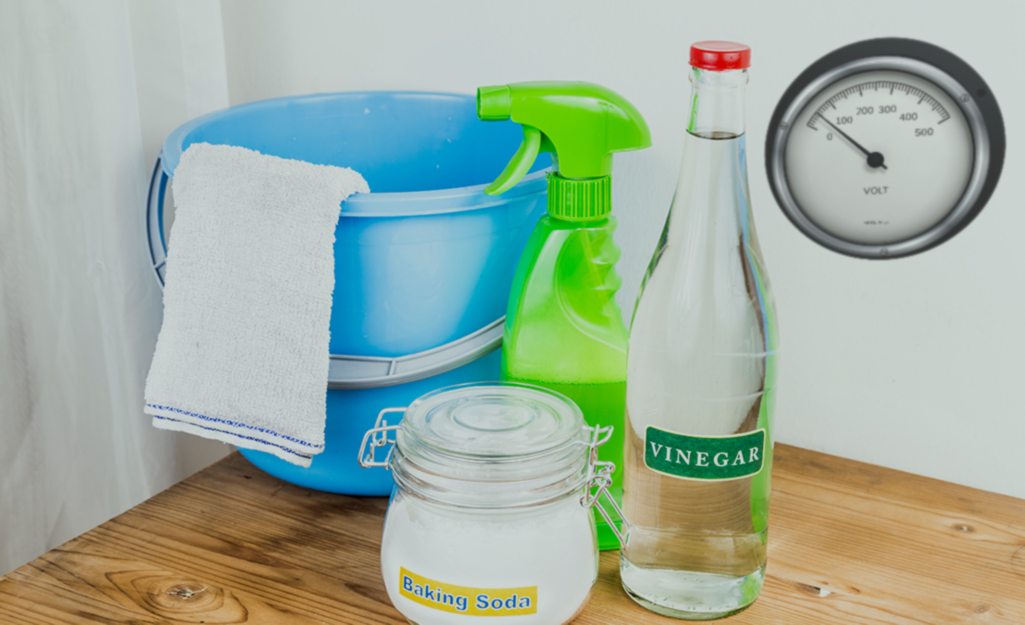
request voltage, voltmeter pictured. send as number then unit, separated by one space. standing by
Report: 50 V
